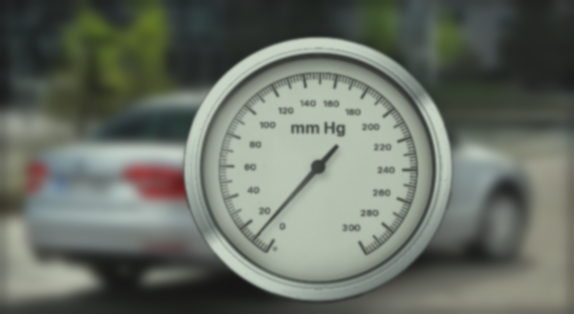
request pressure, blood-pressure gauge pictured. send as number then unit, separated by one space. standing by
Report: 10 mmHg
